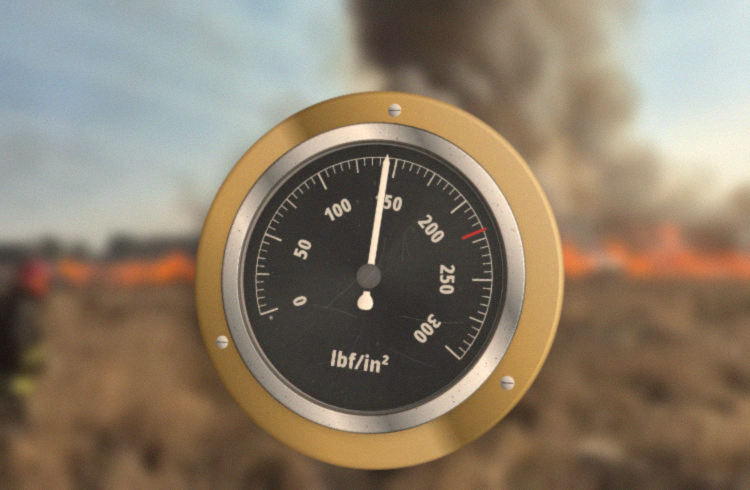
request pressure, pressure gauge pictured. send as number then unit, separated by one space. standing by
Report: 145 psi
